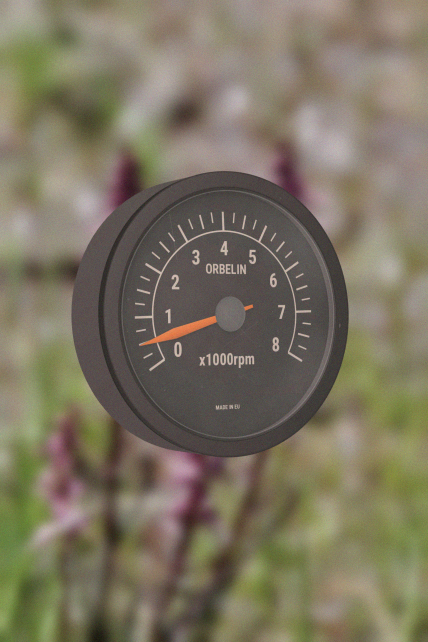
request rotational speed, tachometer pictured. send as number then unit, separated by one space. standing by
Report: 500 rpm
